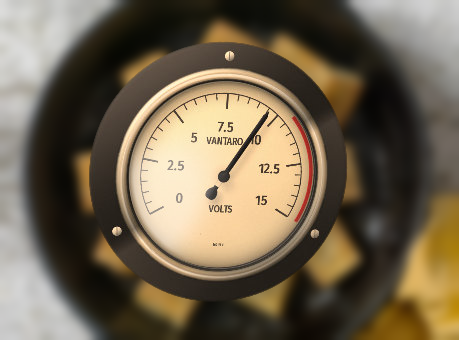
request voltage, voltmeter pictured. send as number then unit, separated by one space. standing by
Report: 9.5 V
